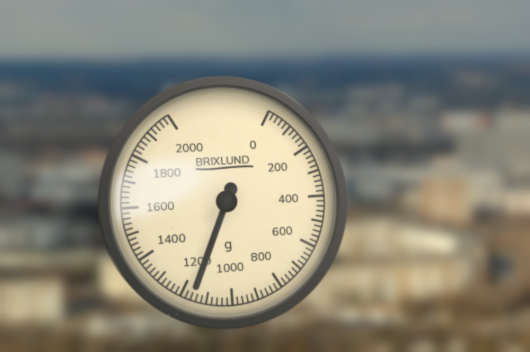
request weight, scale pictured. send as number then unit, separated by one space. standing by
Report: 1160 g
